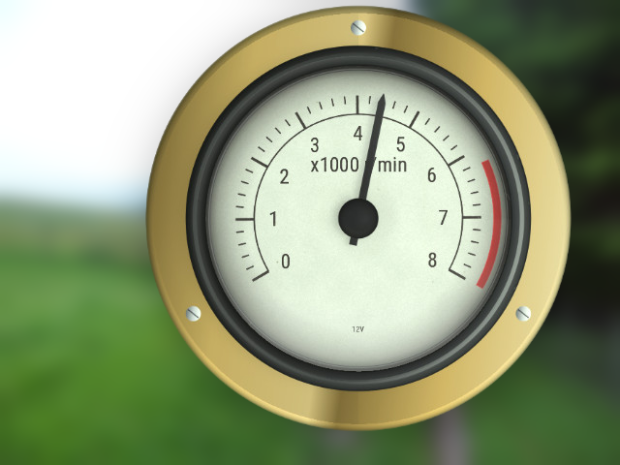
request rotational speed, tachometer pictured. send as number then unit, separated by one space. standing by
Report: 4400 rpm
